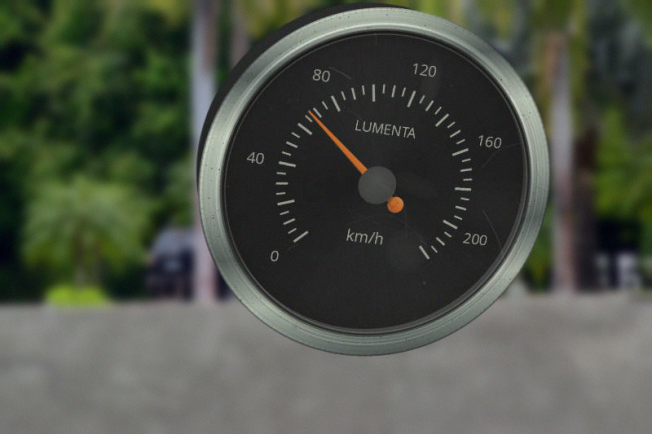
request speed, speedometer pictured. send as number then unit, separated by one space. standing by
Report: 67.5 km/h
